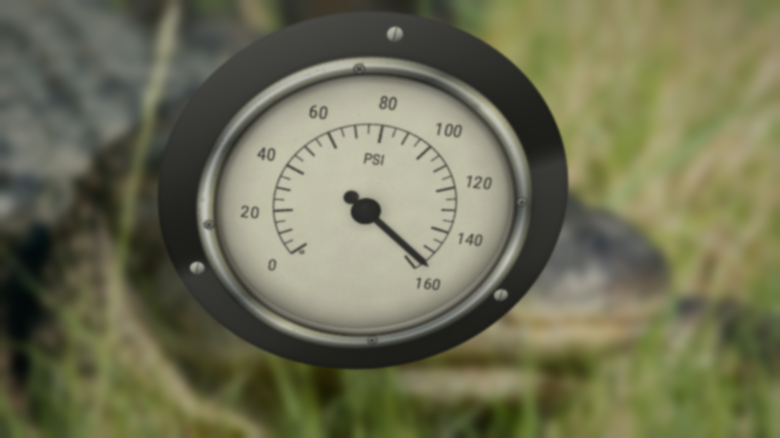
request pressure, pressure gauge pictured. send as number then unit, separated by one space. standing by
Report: 155 psi
